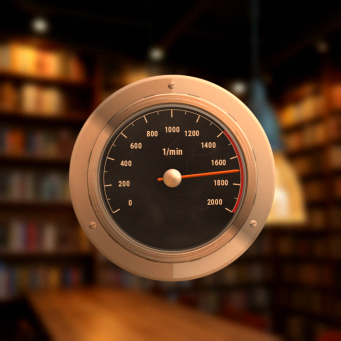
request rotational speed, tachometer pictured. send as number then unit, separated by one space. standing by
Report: 1700 rpm
